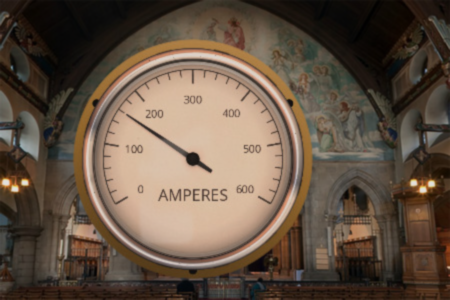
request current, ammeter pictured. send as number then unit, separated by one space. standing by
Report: 160 A
